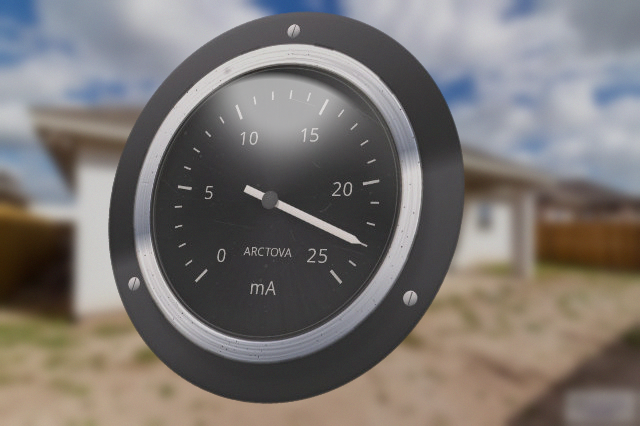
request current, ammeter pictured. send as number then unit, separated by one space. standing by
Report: 23 mA
